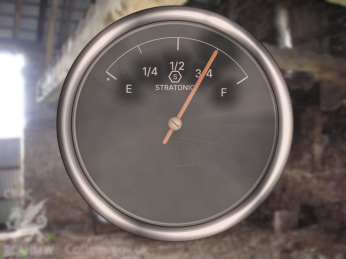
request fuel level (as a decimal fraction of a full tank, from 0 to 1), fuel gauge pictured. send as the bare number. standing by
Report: 0.75
